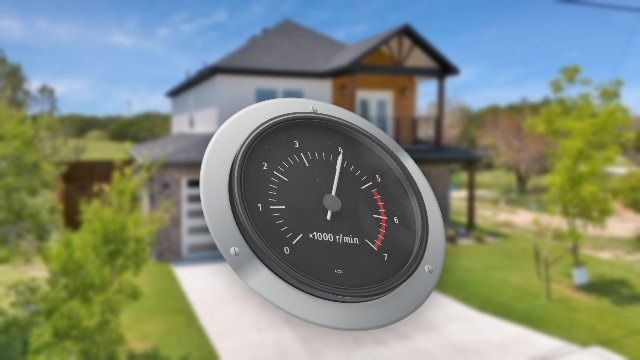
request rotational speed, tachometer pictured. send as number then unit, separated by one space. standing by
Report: 4000 rpm
